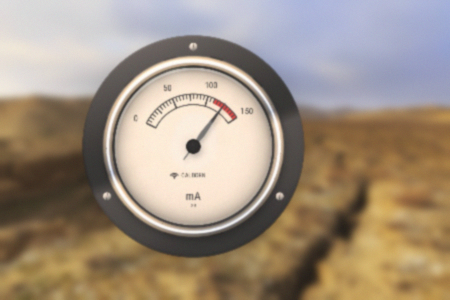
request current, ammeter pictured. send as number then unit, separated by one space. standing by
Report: 125 mA
